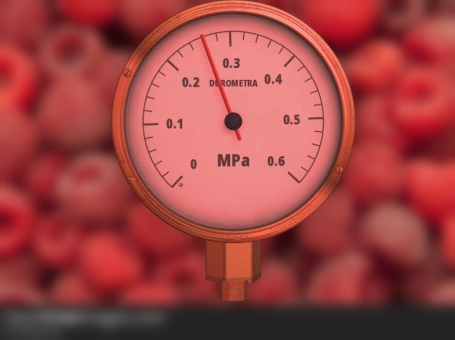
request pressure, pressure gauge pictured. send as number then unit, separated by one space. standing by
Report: 0.26 MPa
